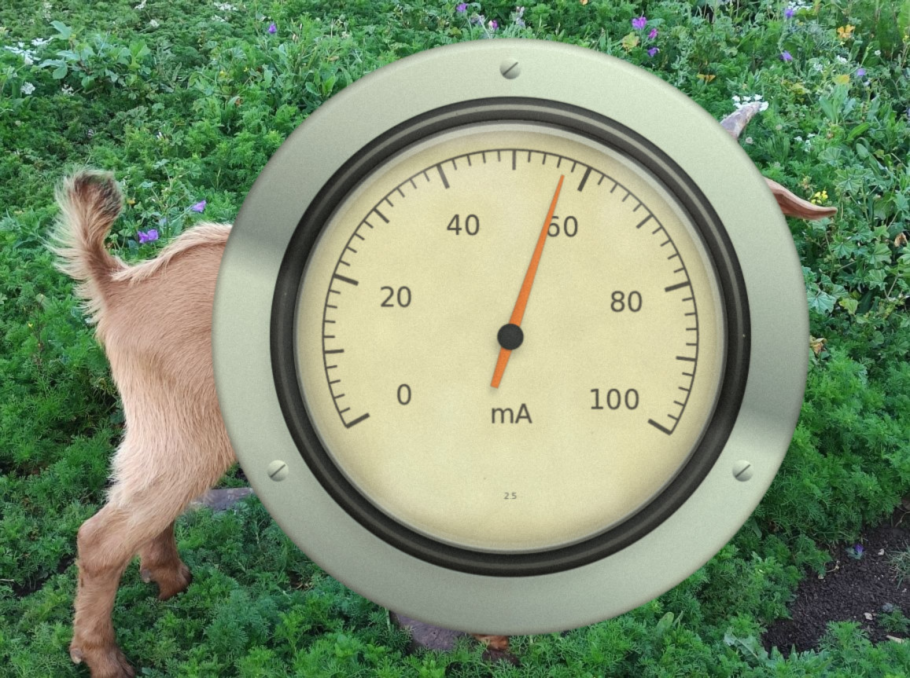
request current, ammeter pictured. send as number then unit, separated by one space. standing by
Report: 57 mA
